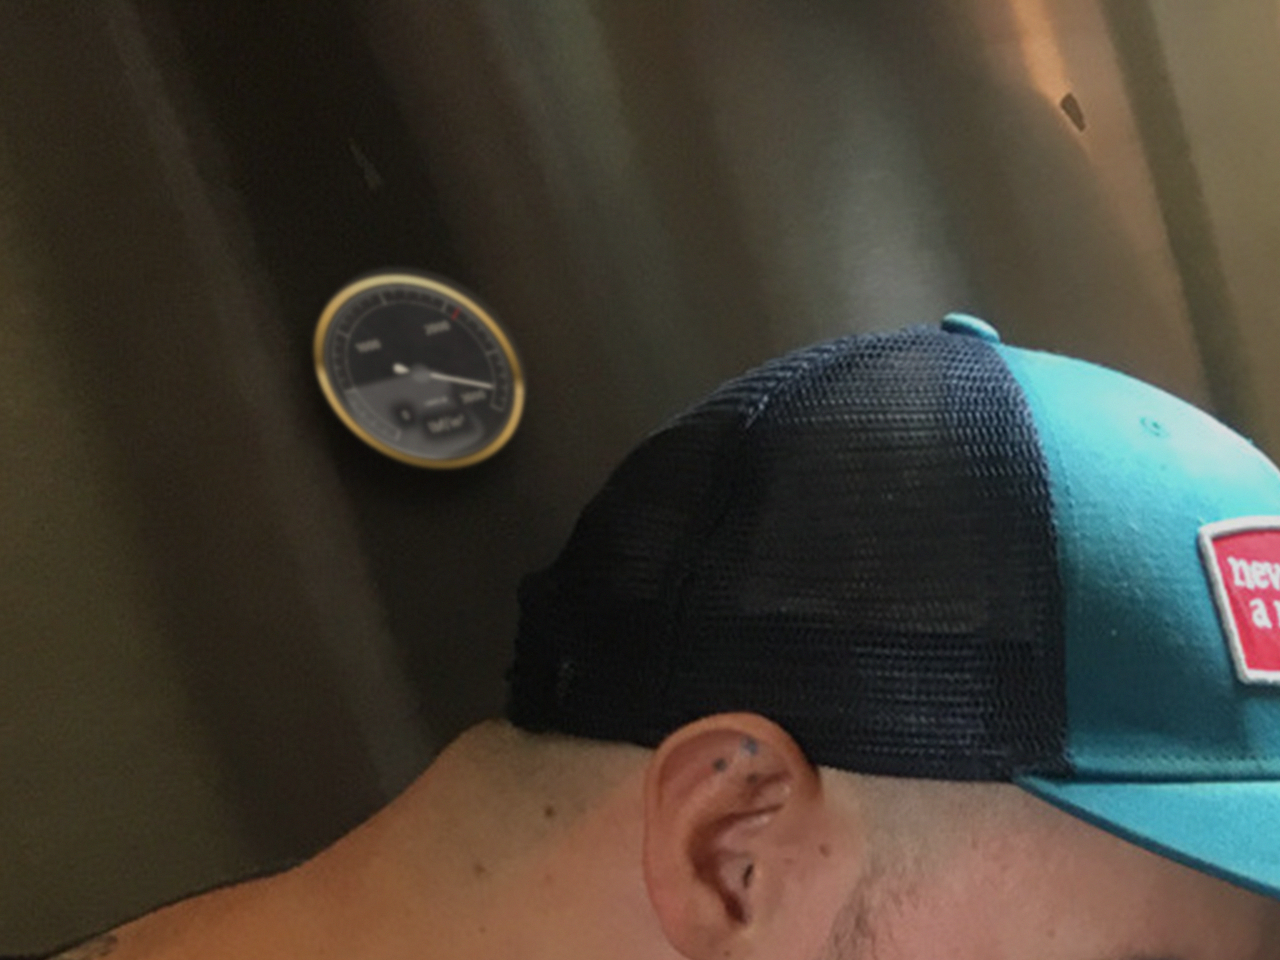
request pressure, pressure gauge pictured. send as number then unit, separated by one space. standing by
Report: 2800 psi
